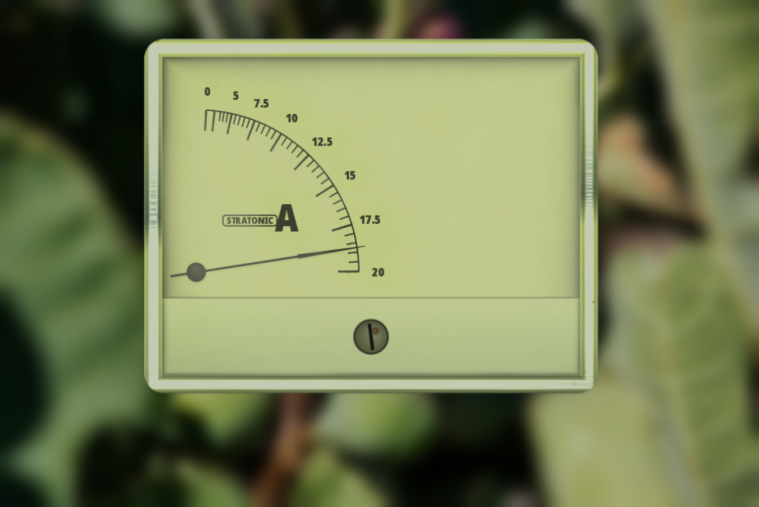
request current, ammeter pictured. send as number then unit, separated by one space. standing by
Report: 18.75 A
